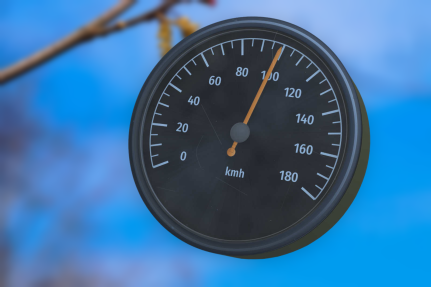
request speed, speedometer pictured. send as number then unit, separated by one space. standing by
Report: 100 km/h
